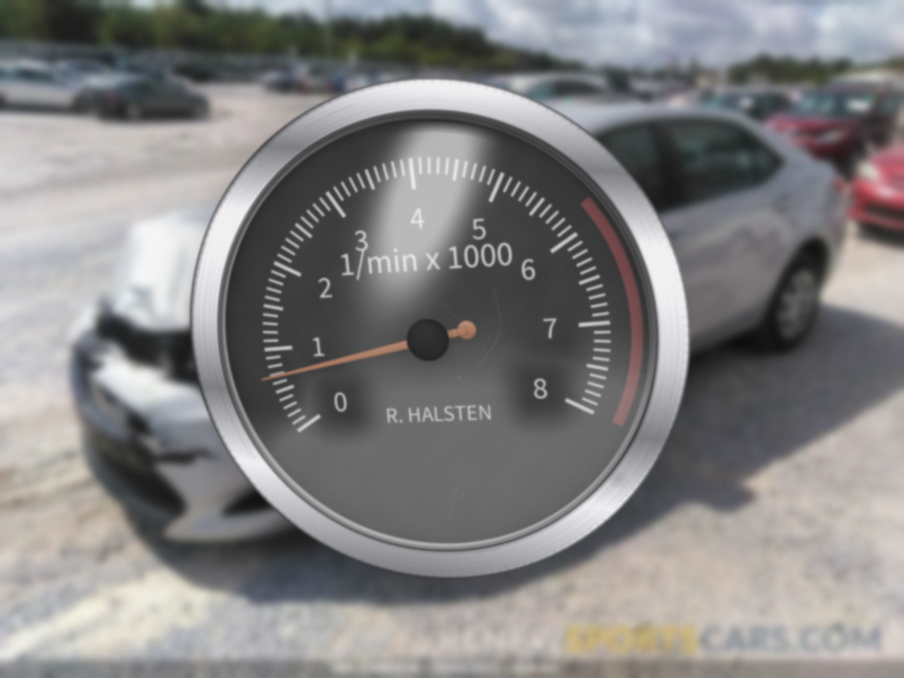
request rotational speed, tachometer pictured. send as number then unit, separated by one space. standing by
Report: 700 rpm
